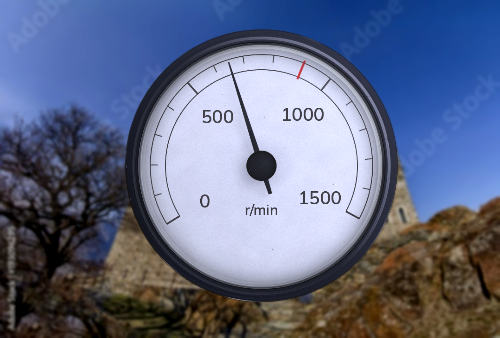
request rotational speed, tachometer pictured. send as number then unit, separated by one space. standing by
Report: 650 rpm
